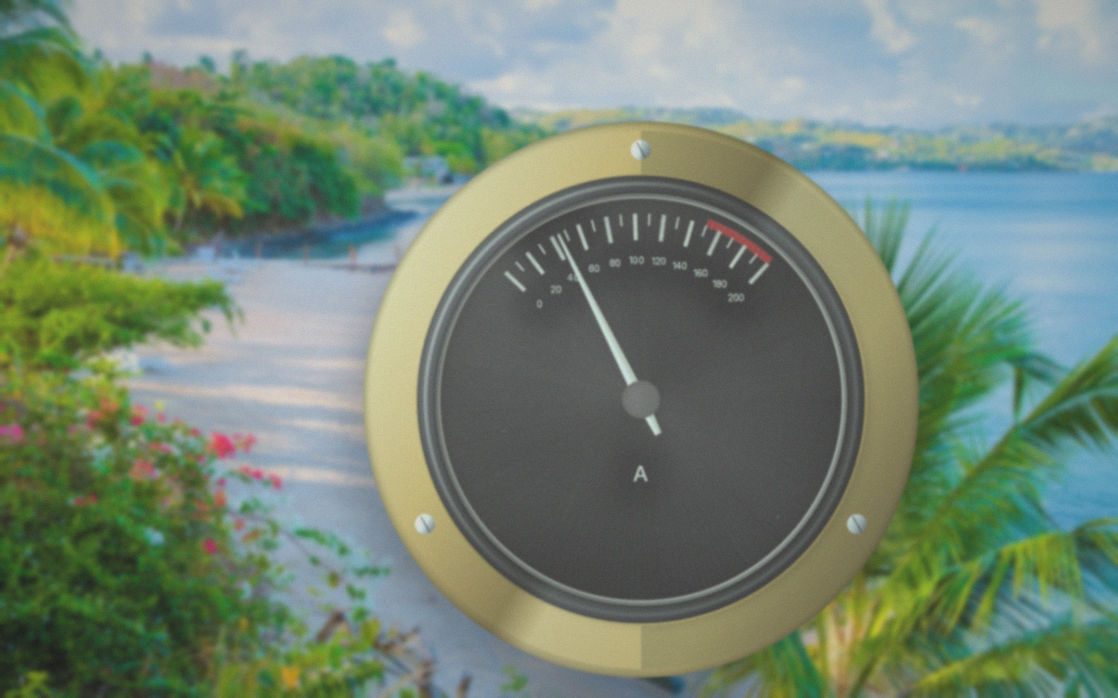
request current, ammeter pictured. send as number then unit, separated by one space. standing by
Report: 45 A
